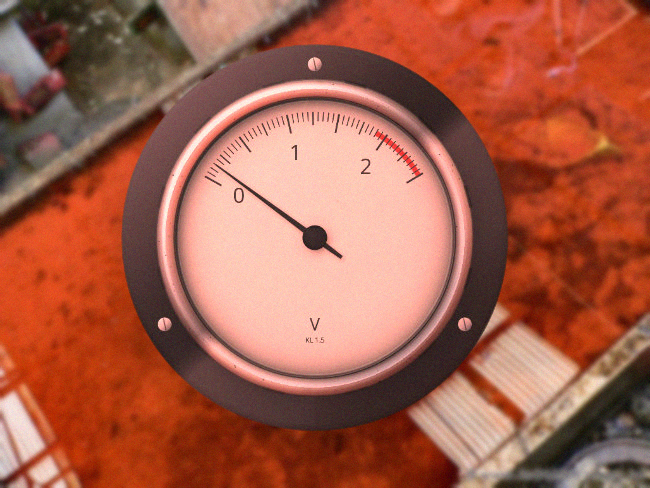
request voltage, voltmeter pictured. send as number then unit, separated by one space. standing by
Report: 0.15 V
